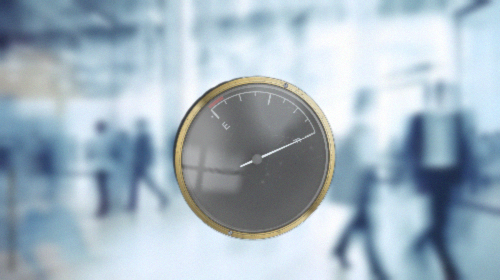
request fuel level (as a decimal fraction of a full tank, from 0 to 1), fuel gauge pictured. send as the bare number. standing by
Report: 1
